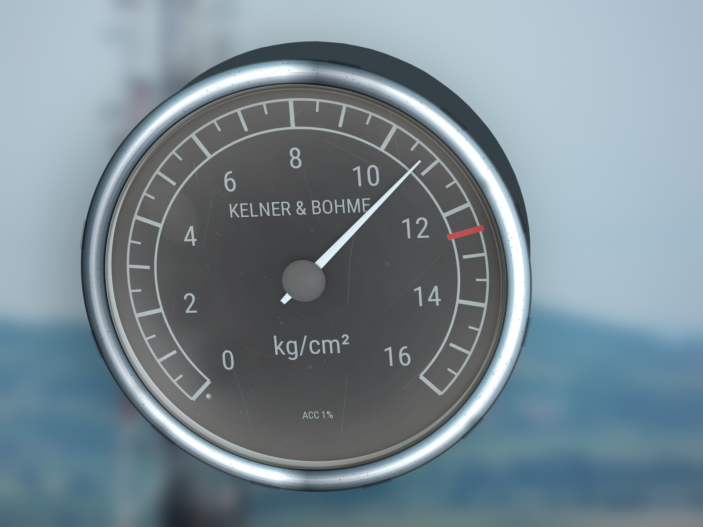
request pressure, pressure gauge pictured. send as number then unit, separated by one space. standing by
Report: 10.75 kg/cm²
